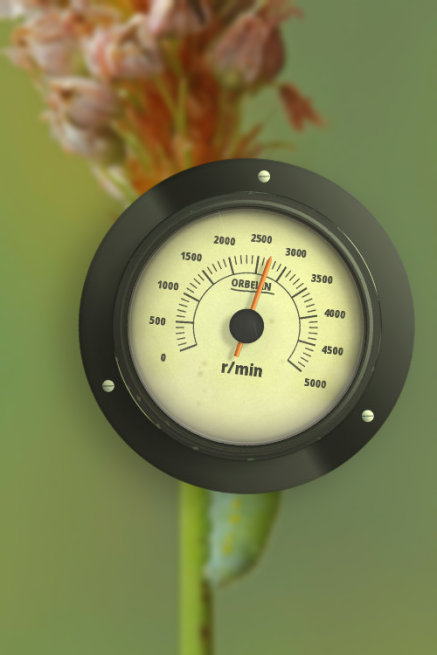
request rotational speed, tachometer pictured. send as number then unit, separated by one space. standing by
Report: 2700 rpm
